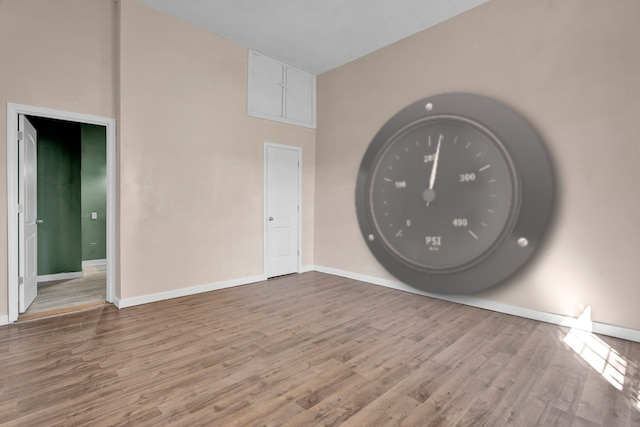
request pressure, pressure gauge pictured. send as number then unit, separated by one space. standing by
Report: 220 psi
